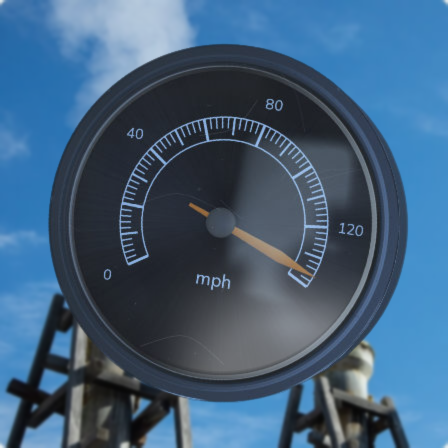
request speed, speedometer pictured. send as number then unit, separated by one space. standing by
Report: 136 mph
